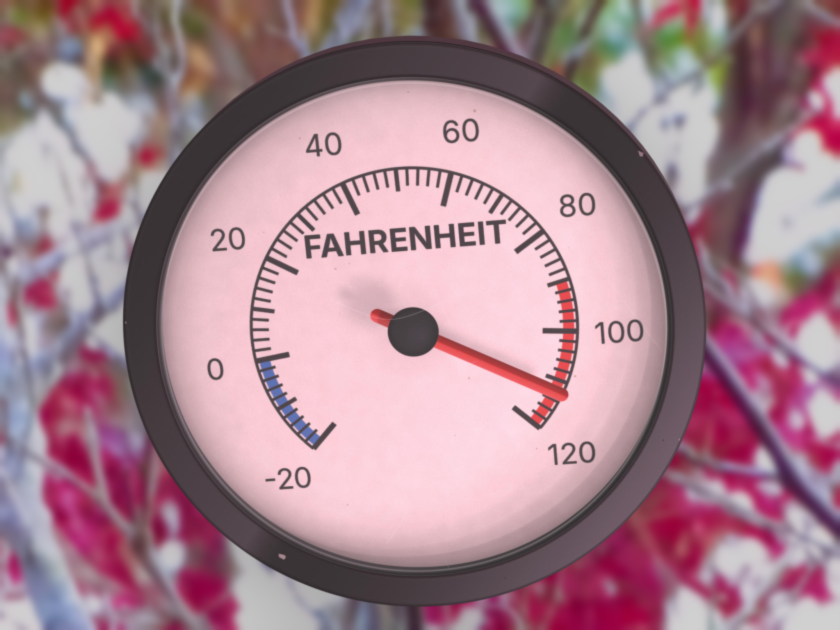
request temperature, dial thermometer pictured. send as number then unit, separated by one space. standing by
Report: 112 °F
